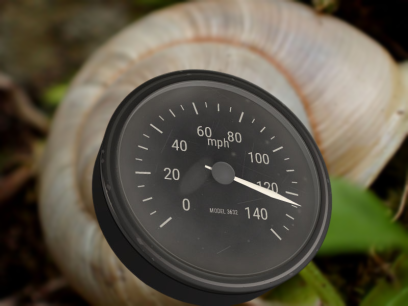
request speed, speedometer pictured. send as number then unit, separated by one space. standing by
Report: 125 mph
